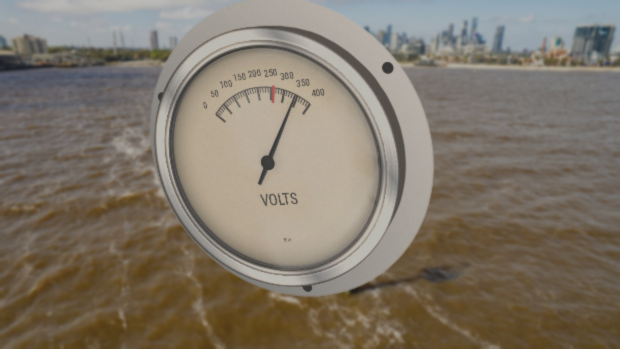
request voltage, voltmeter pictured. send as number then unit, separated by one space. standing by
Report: 350 V
